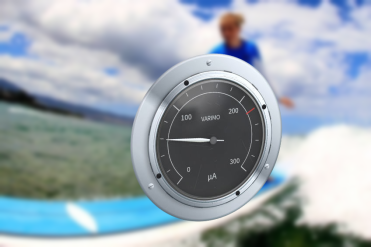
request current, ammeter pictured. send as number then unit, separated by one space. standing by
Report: 60 µA
